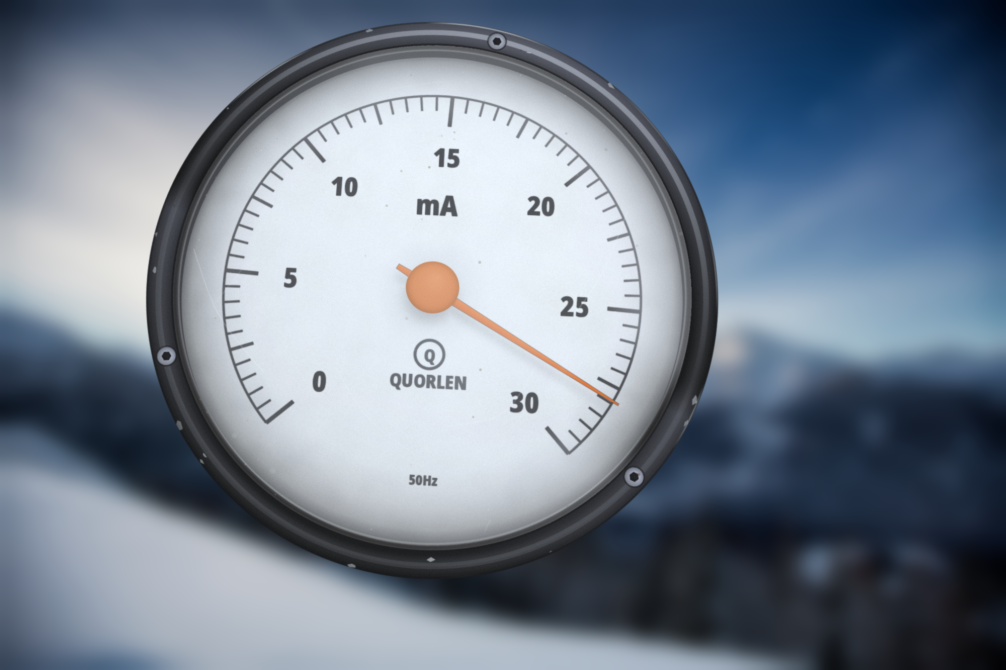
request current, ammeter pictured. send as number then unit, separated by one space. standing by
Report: 28 mA
